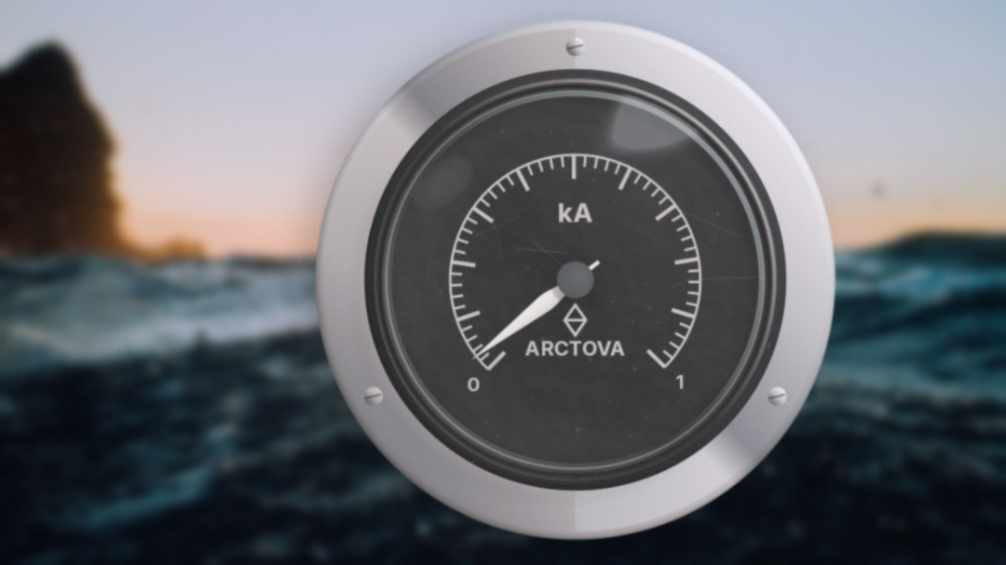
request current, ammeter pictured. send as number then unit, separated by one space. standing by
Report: 0.03 kA
